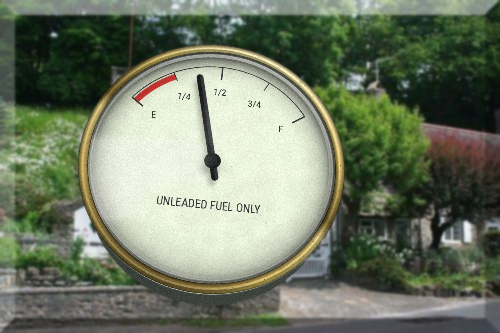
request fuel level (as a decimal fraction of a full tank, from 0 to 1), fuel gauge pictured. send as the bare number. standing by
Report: 0.375
